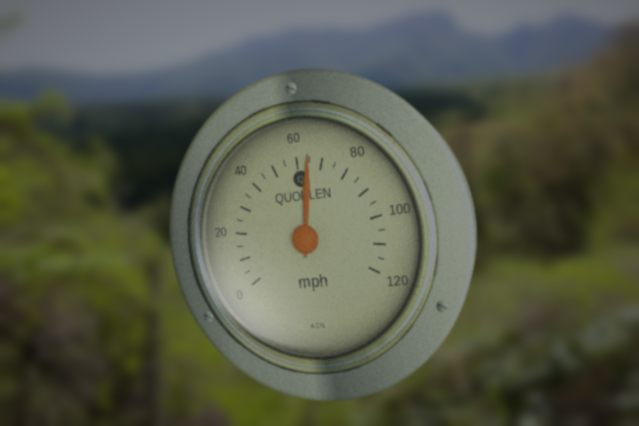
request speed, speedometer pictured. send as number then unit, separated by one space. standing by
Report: 65 mph
